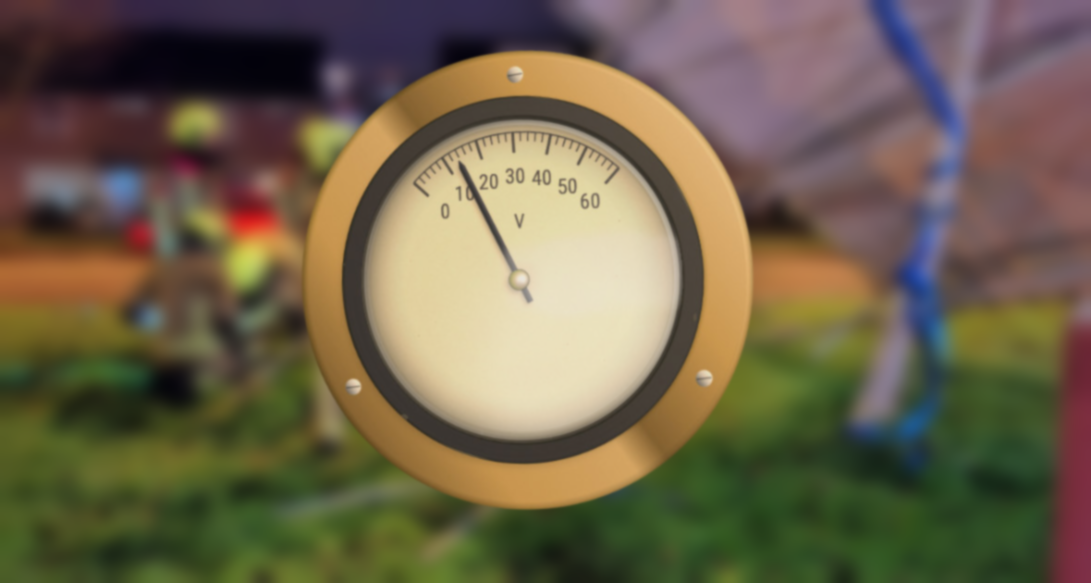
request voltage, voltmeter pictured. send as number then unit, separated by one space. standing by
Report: 14 V
